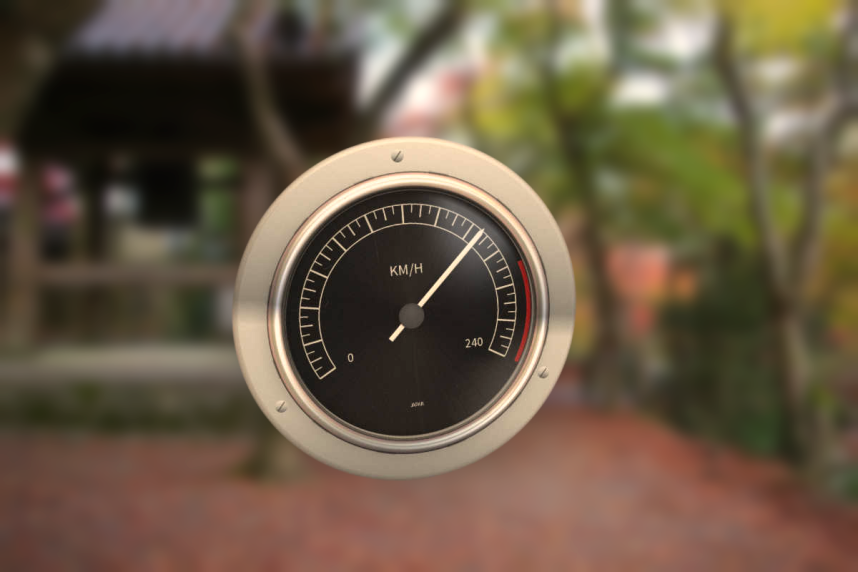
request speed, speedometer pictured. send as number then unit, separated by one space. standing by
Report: 165 km/h
